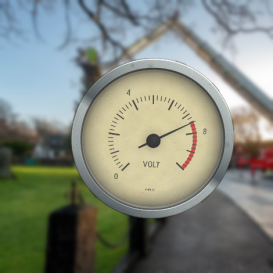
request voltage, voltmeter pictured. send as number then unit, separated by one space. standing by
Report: 7.4 V
